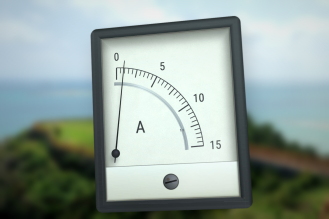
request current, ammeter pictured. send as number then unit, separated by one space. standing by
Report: 1 A
